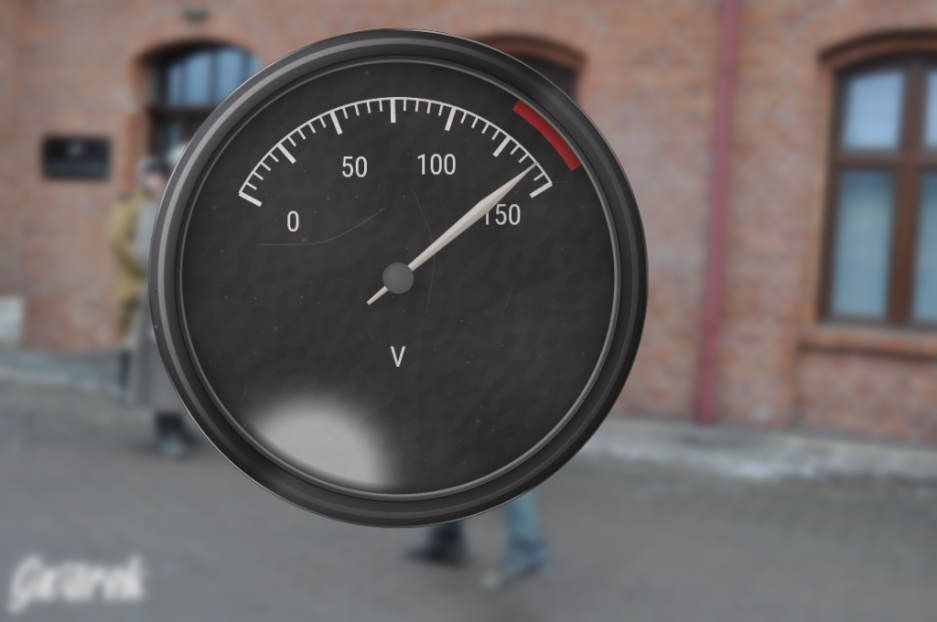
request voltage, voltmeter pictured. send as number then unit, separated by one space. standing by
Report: 140 V
